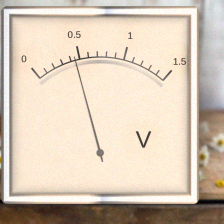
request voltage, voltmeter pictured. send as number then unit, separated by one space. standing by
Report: 0.45 V
